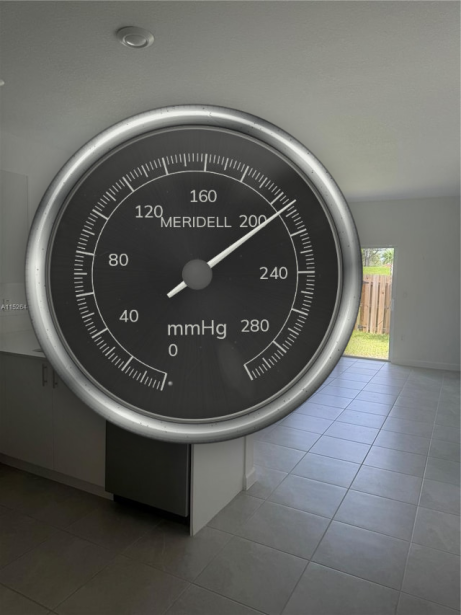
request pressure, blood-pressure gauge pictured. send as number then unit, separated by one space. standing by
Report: 206 mmHg
